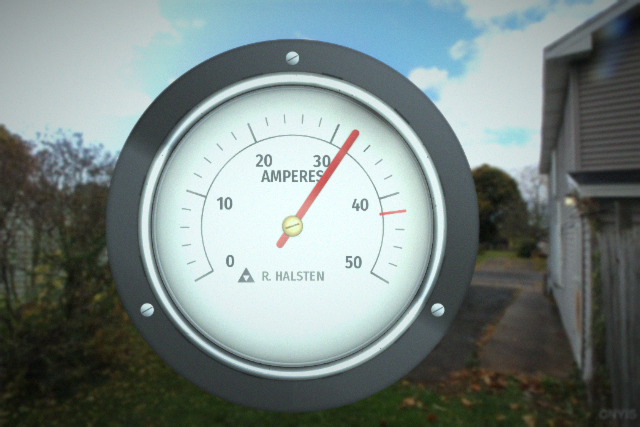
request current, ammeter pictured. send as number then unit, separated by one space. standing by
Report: 32 A
